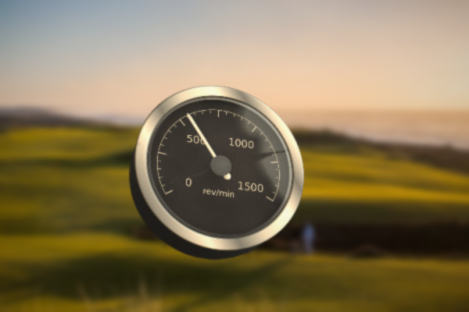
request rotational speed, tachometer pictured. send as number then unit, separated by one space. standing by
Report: 550 rpm
